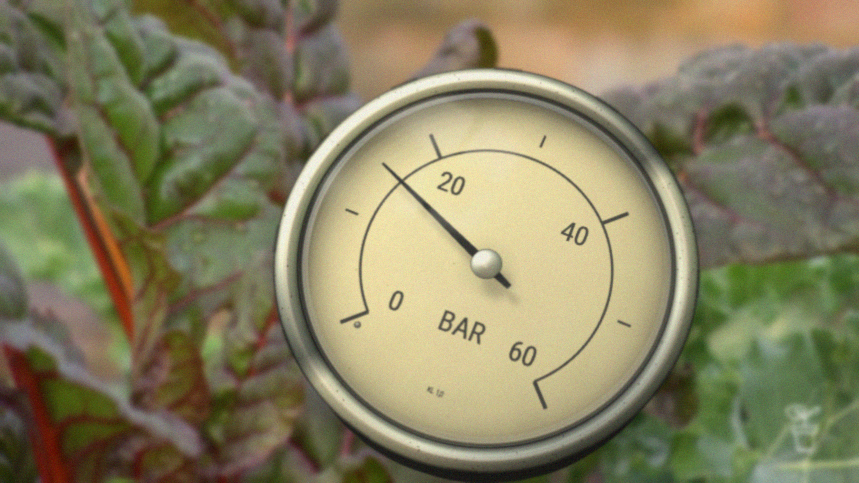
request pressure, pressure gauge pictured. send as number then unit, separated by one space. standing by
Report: 15 bar
